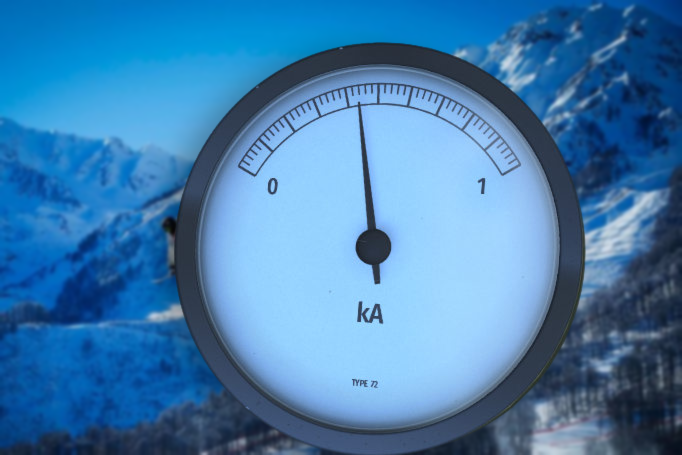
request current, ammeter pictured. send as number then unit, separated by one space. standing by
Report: 0.44 kA
